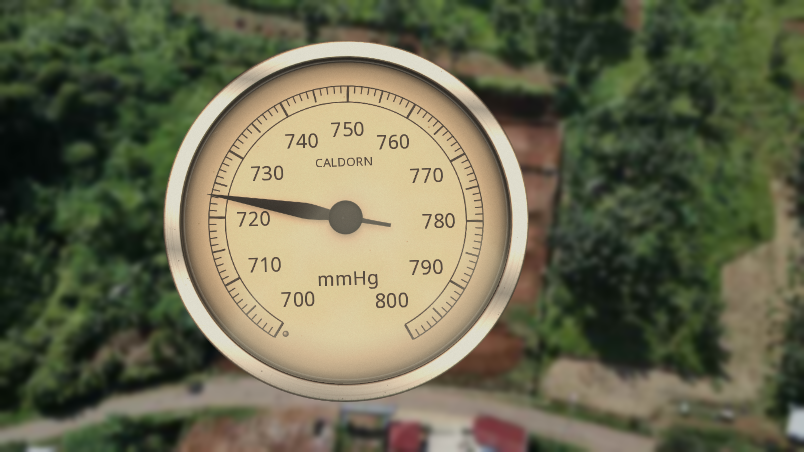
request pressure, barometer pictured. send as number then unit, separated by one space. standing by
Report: 723 mmHg
